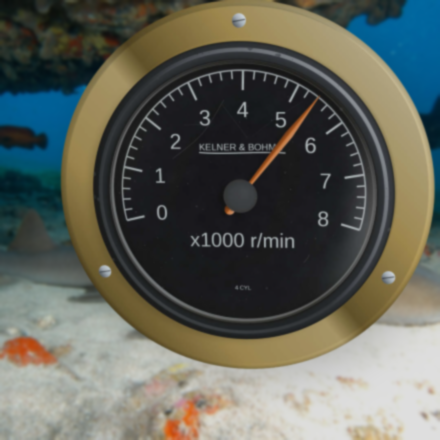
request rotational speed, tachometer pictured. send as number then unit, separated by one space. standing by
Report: 5400 rpm
